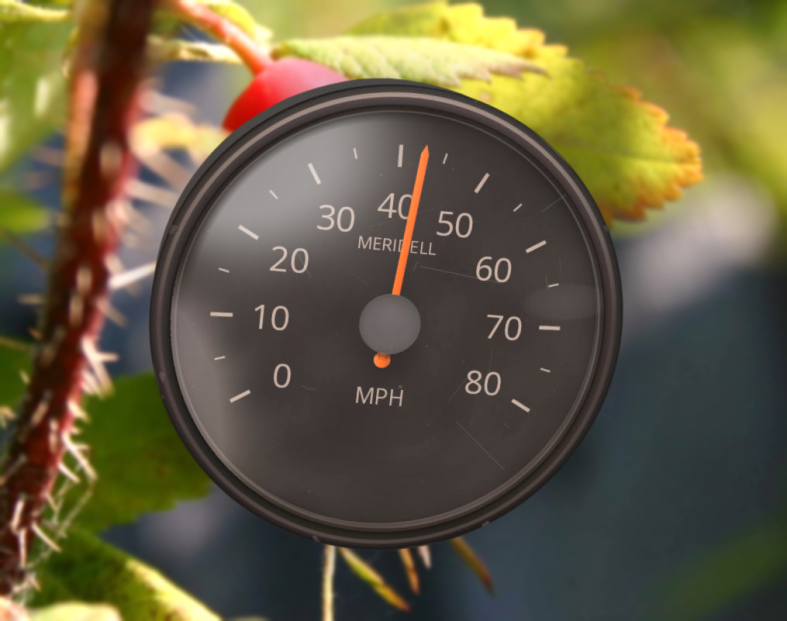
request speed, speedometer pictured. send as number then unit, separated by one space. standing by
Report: 42.5 mph
